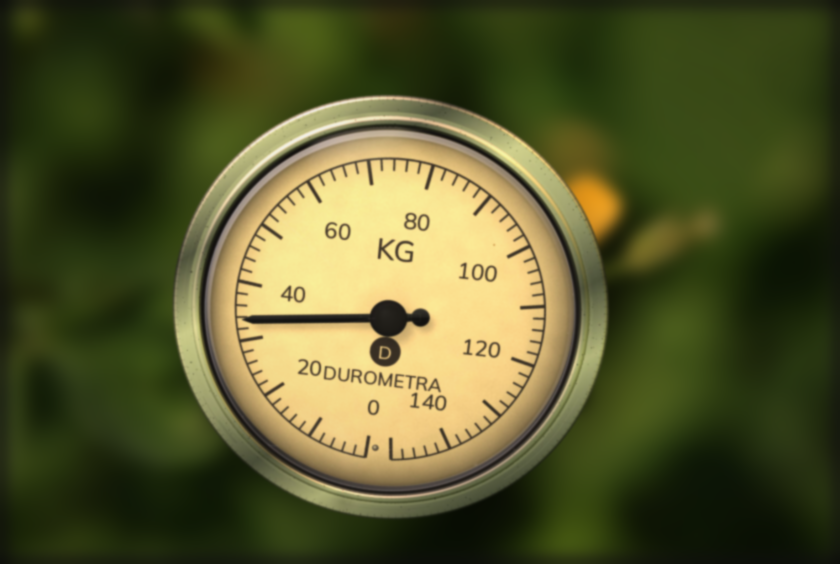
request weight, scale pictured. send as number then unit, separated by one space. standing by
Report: 34 kg
